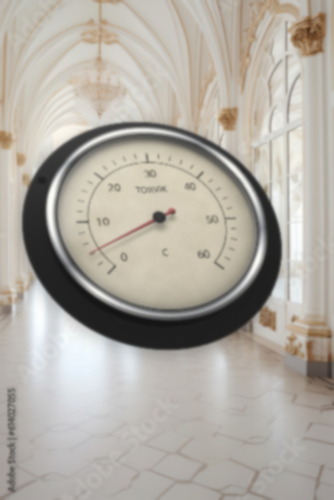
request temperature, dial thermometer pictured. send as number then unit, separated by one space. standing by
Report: 4 °C
